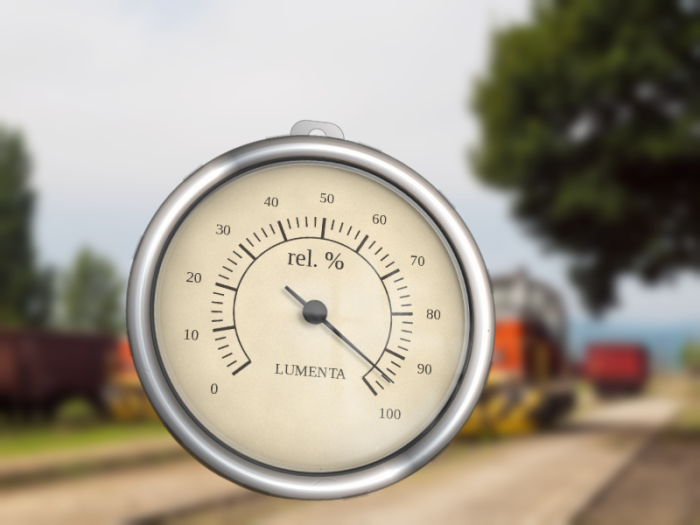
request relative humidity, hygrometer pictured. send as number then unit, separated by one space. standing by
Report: 96 %
